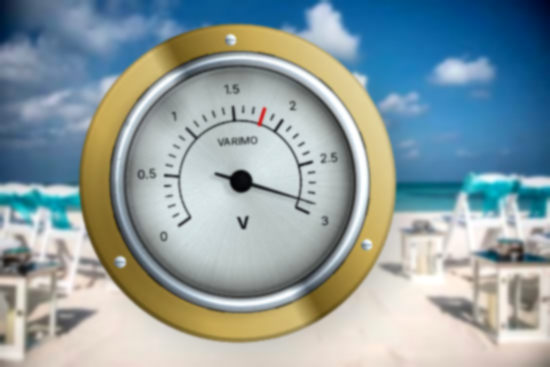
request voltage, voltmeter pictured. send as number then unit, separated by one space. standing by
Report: 2.9 V
